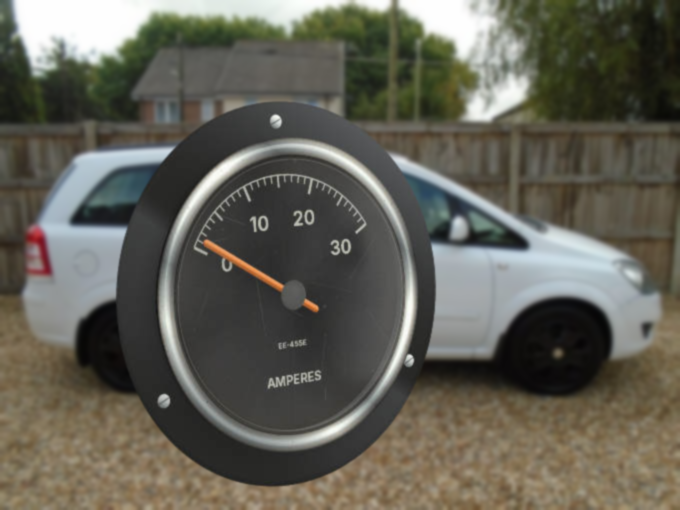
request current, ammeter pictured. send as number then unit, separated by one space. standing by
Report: 1 A
